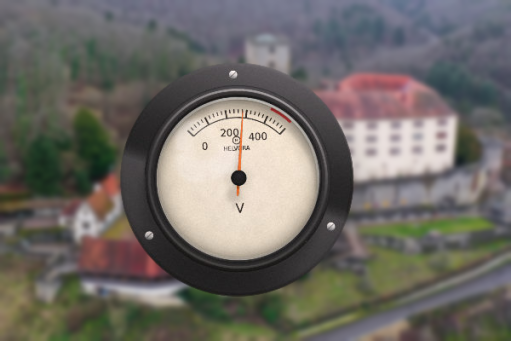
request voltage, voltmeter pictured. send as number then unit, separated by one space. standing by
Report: 280 V
